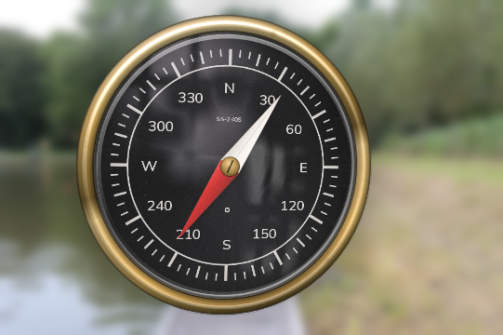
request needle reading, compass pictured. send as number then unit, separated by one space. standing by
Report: 215 °
